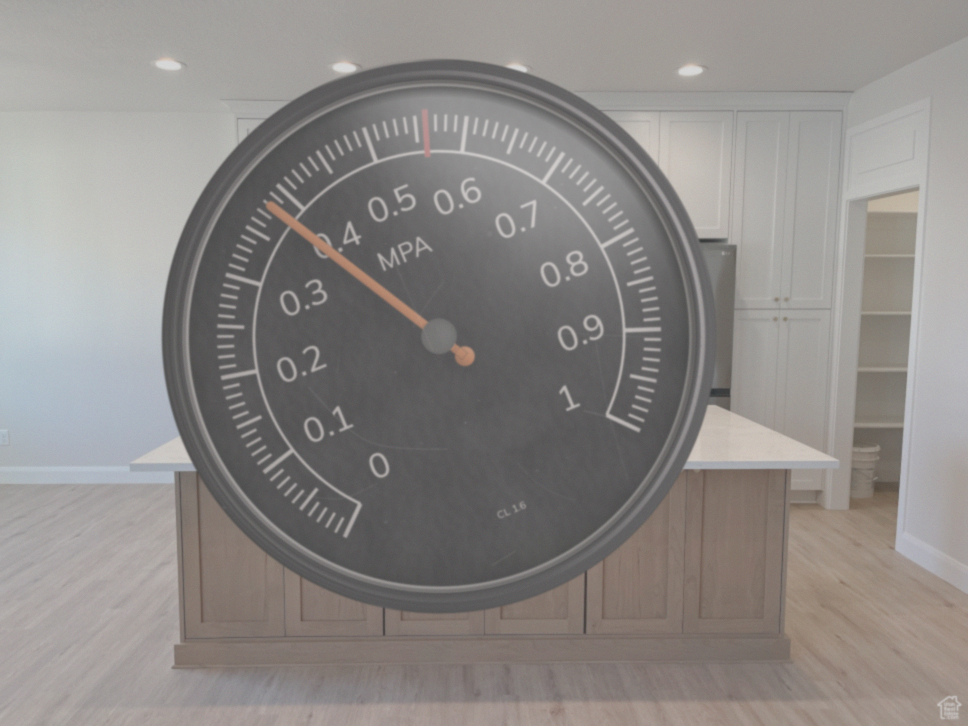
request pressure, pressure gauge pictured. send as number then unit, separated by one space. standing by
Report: 0.38 MPa
